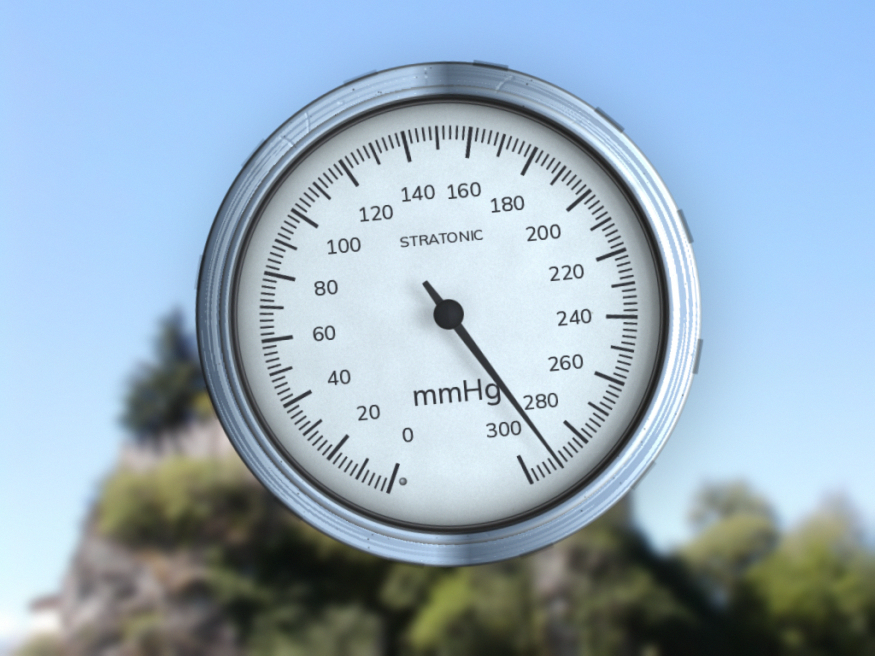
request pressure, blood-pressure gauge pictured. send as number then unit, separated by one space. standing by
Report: 290 mmHg
